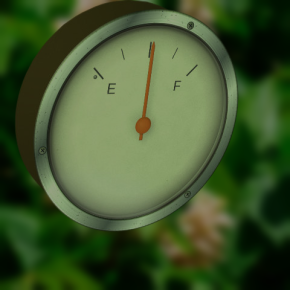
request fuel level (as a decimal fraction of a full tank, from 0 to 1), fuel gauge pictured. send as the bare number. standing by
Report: 0.5
